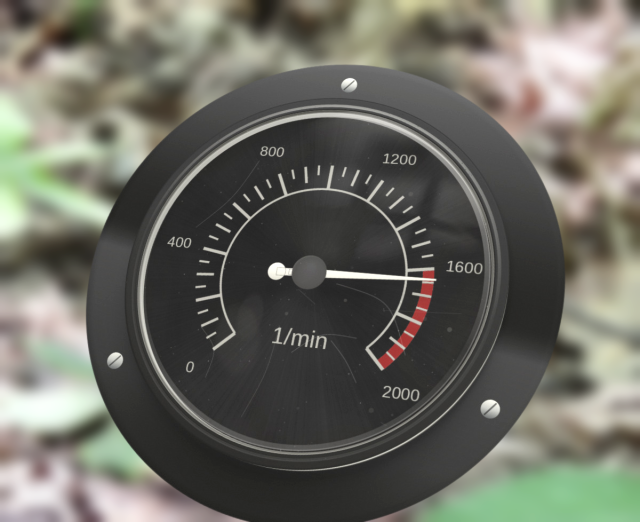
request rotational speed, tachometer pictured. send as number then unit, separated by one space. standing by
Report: 1650 rpm
